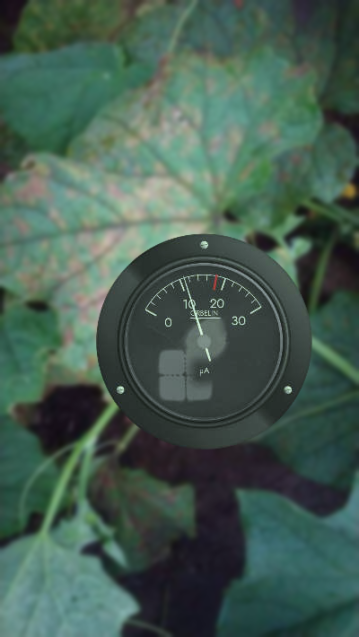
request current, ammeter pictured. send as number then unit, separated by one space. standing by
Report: 11 µA
